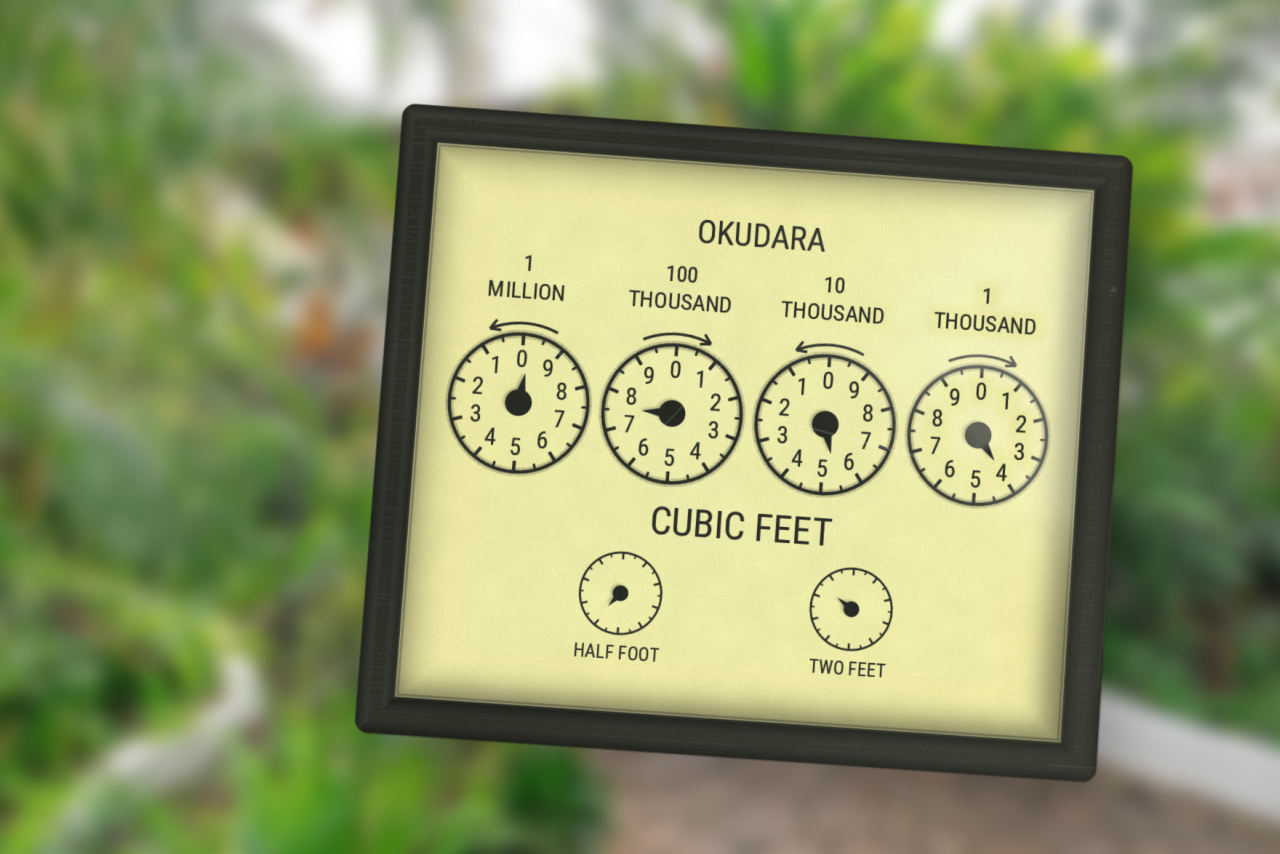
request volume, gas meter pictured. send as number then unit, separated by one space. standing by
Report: 975400 ft³
